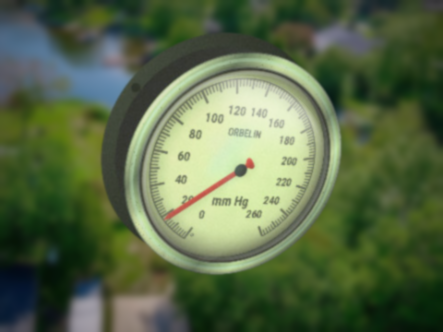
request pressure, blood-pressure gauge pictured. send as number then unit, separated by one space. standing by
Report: 20 mmHg
